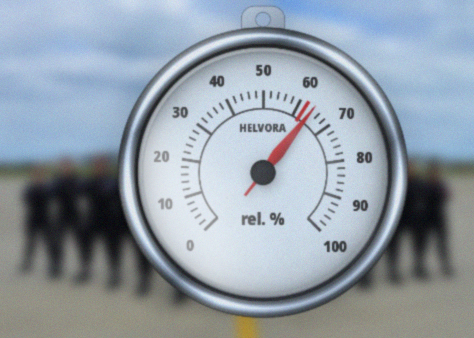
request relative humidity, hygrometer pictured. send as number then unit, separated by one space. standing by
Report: 64 %
